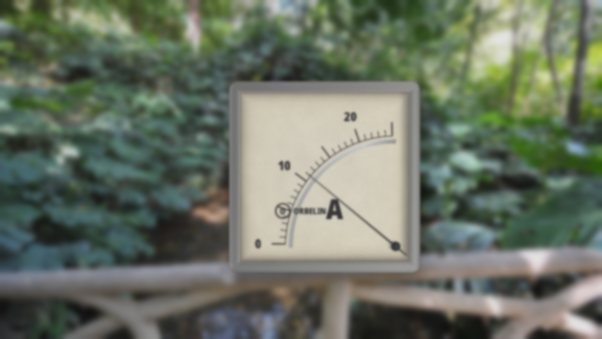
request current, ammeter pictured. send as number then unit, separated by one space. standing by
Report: 11 A
